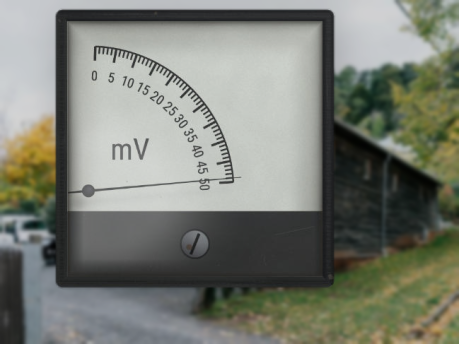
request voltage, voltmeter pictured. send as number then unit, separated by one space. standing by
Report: 49 mV
